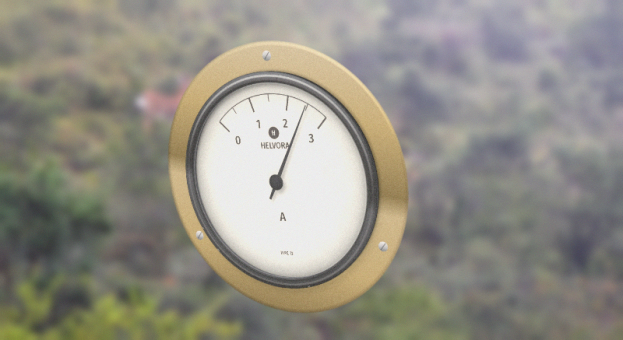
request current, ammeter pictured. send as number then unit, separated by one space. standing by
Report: 2.5 A
